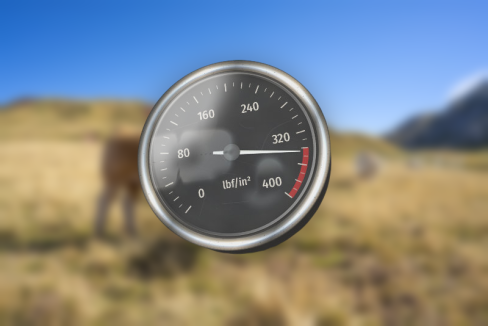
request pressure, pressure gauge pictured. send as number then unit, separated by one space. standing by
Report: 345 psi
